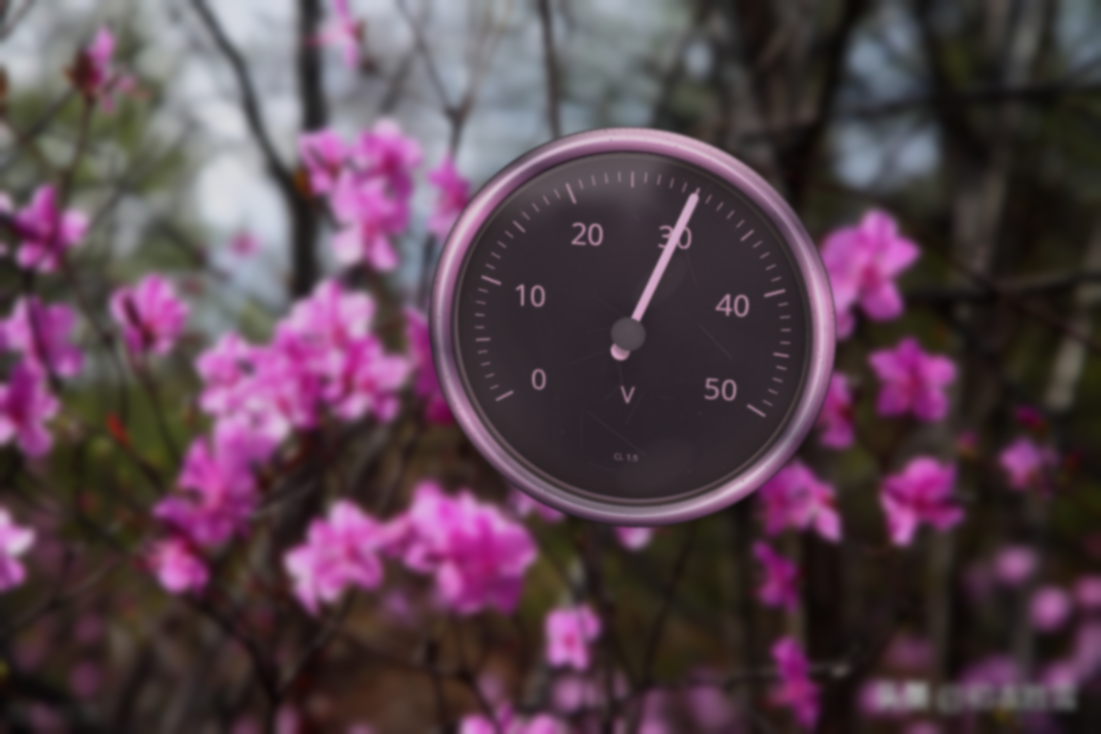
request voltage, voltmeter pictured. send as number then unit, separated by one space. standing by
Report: 30 V
